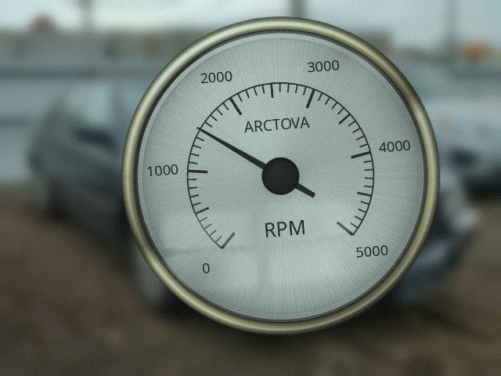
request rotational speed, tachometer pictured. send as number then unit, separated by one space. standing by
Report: 1500 rpm
